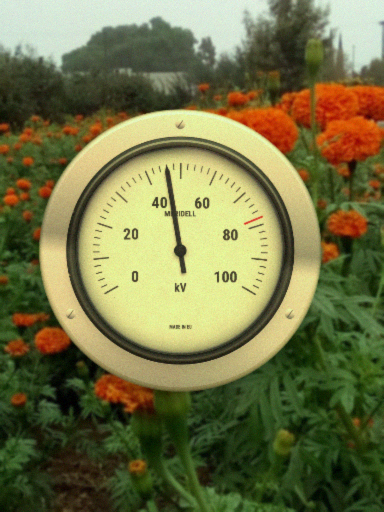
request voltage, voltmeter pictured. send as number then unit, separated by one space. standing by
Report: 46 kV
